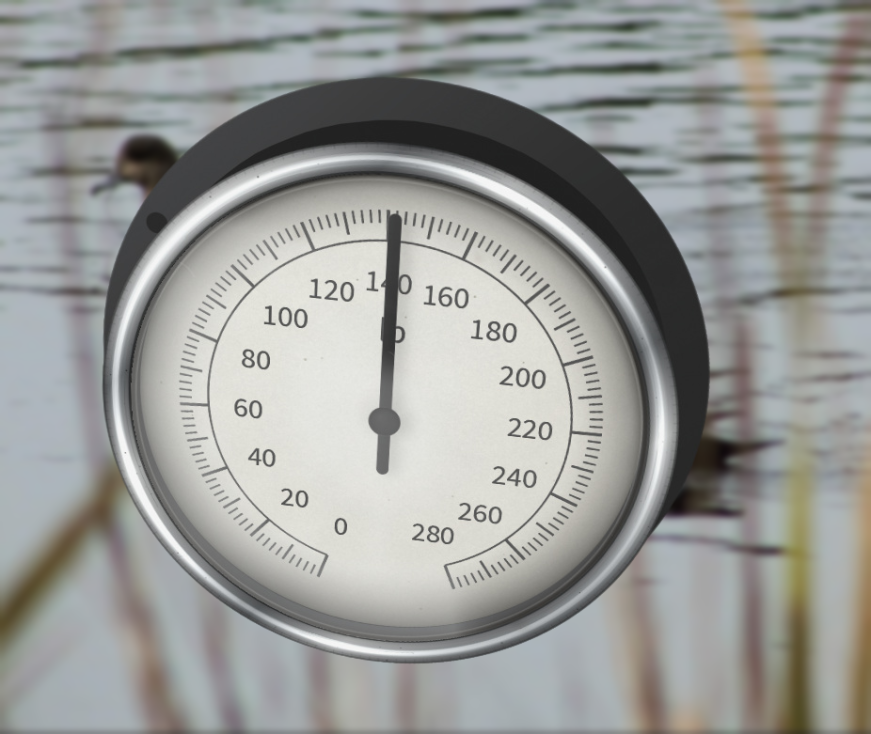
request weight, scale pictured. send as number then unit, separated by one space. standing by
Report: 142 lb
